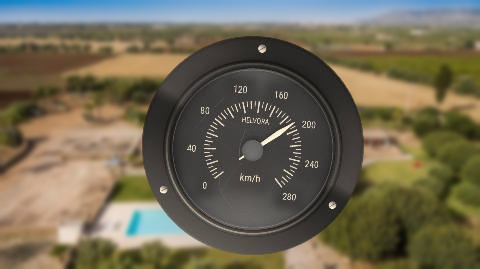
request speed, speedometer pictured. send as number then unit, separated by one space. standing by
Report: 190 km/h
